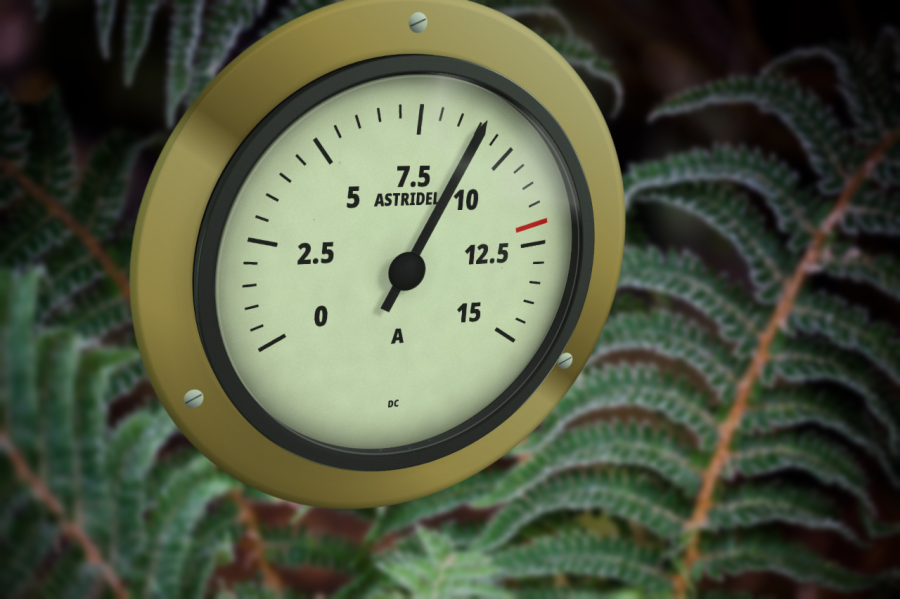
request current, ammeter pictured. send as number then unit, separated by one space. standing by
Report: 9 A
